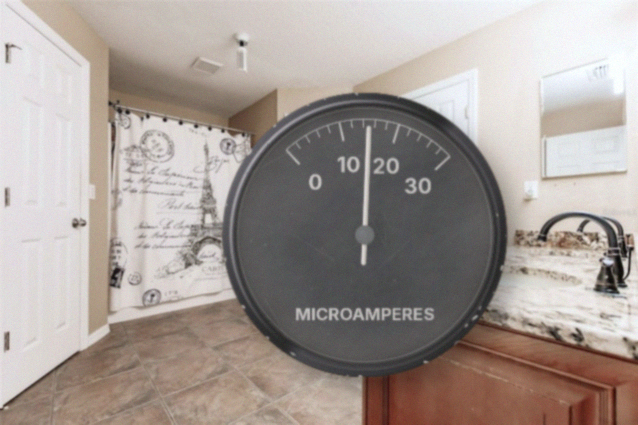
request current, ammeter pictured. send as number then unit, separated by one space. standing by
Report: 15 µA
